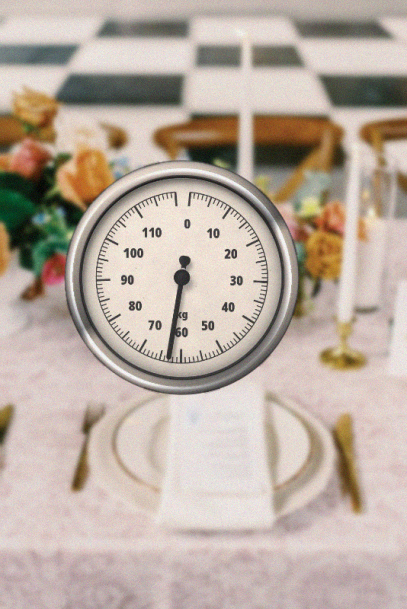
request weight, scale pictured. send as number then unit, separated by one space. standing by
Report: 63 kg
